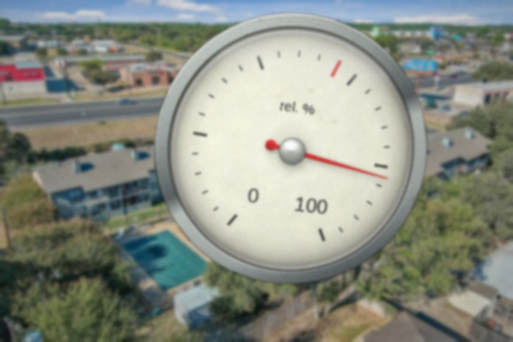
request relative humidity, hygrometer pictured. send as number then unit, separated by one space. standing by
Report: 82 %
